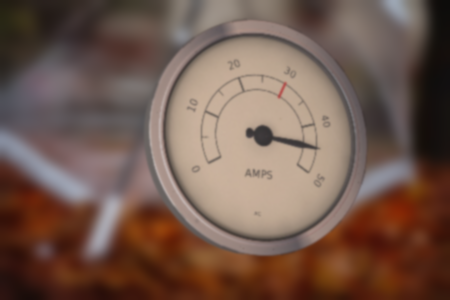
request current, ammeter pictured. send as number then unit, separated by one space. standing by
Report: 45 A
